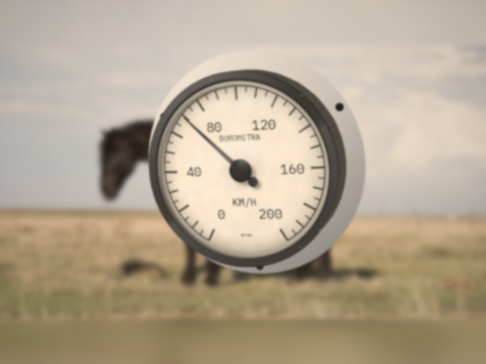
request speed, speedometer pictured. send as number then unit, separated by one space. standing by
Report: 70 km/h
